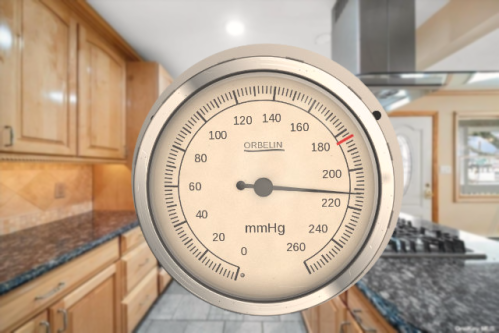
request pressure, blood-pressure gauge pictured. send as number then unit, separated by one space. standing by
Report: 212 mmHg
